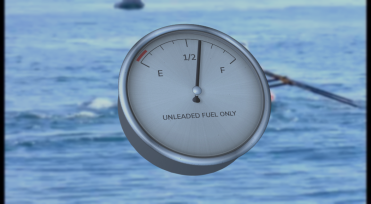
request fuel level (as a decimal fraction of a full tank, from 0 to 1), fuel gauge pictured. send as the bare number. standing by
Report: 0.625
